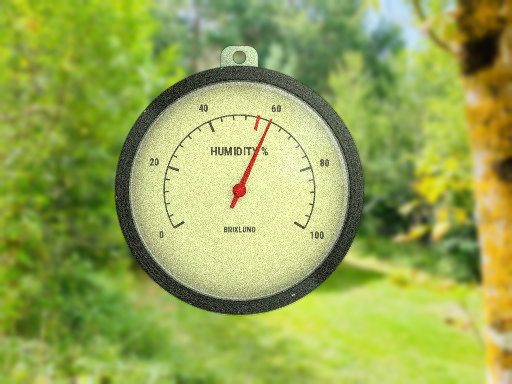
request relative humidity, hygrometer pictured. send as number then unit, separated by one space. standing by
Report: 60 %
